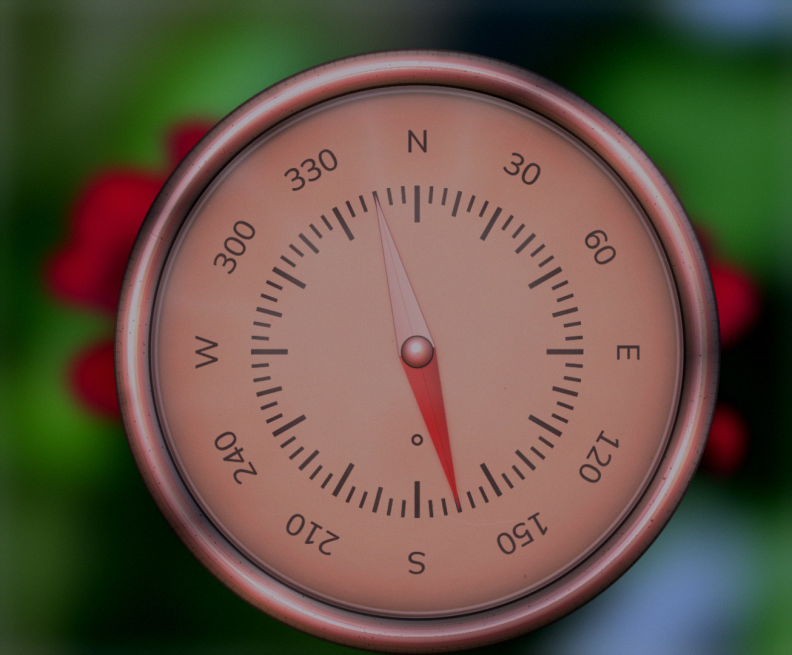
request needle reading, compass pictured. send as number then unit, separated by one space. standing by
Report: 165 °
